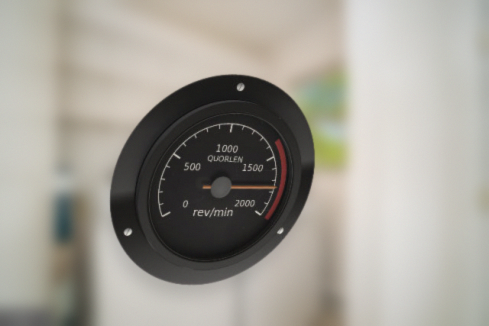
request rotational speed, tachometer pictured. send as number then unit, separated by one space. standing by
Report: 1750 rpm
